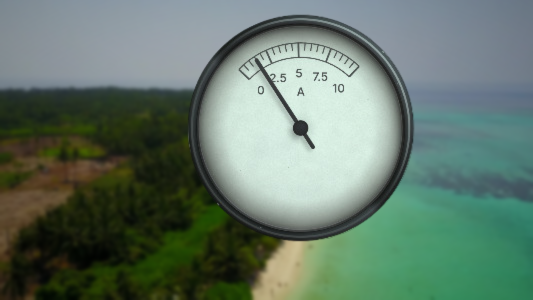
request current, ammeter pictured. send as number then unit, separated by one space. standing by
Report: 1.5 A
